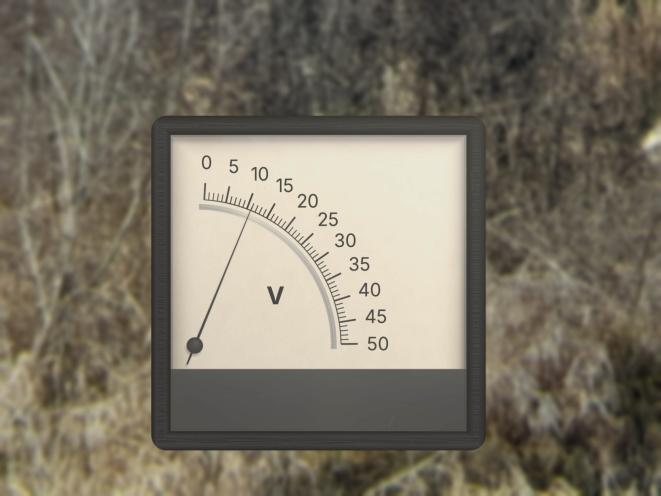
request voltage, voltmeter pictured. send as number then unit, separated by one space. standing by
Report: 11 V
